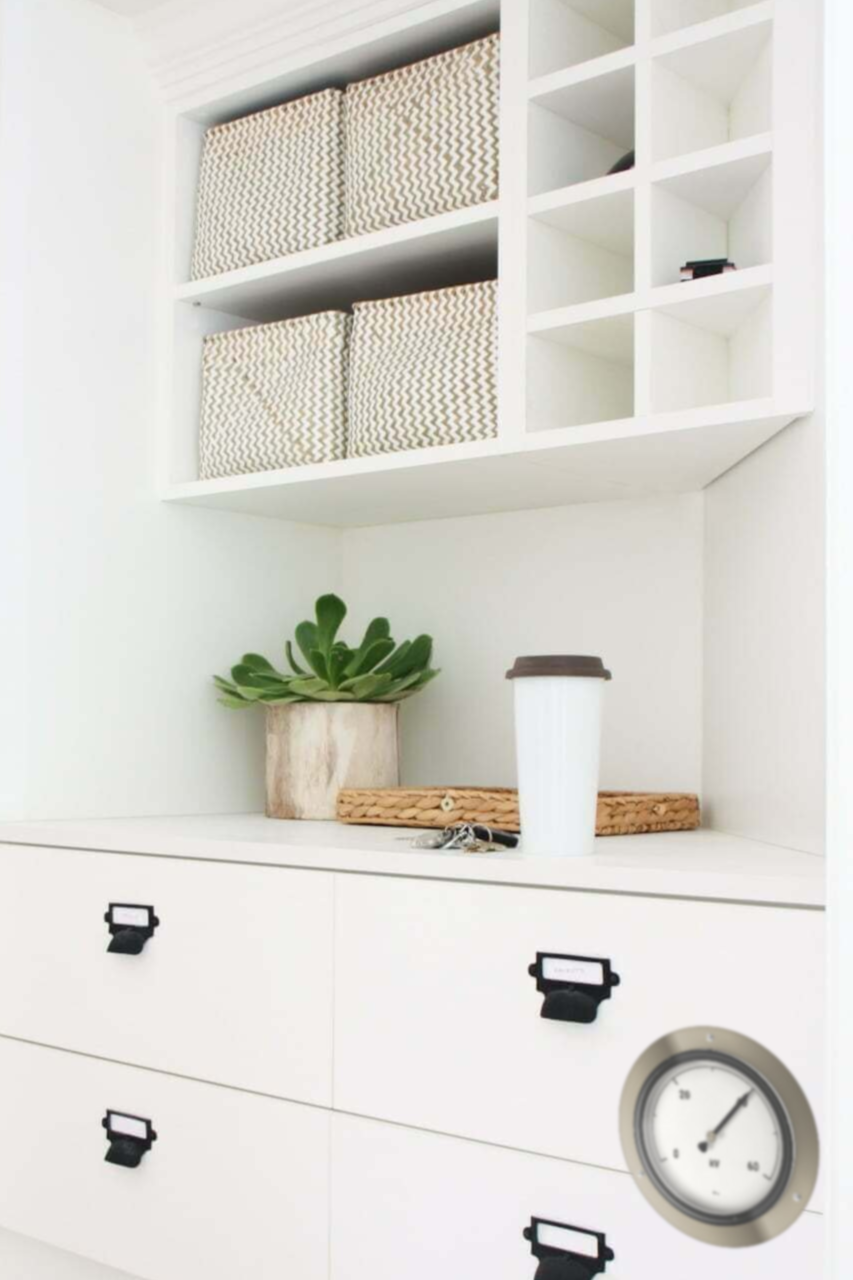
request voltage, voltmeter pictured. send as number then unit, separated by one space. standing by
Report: 40 kV
